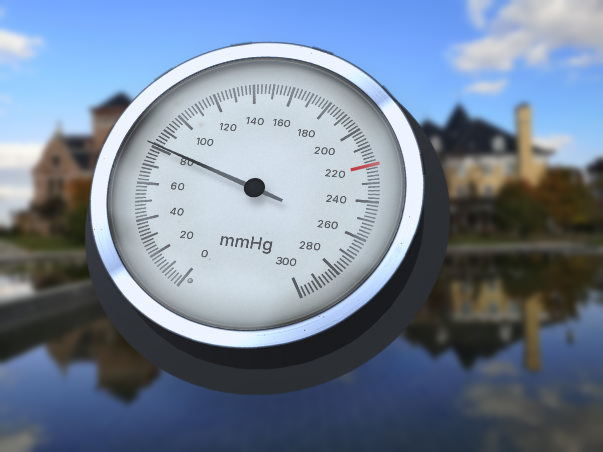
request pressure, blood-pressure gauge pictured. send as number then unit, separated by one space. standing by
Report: 80 mmHg
